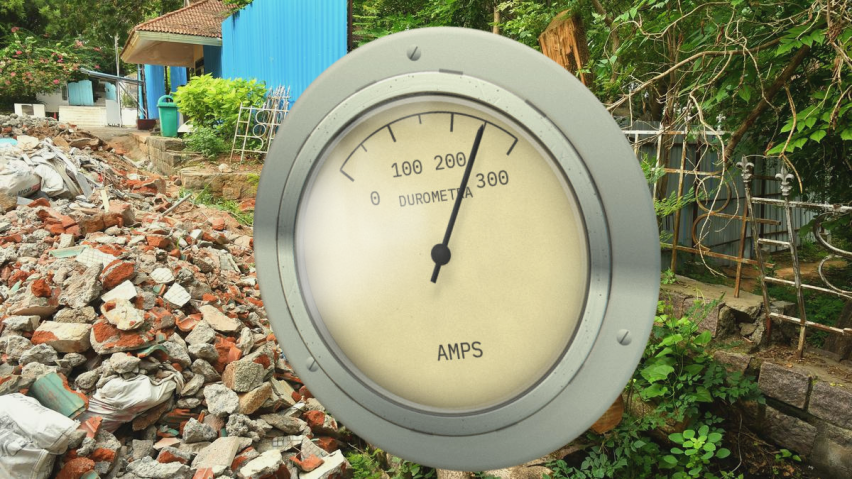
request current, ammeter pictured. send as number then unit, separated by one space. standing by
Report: 250 A
